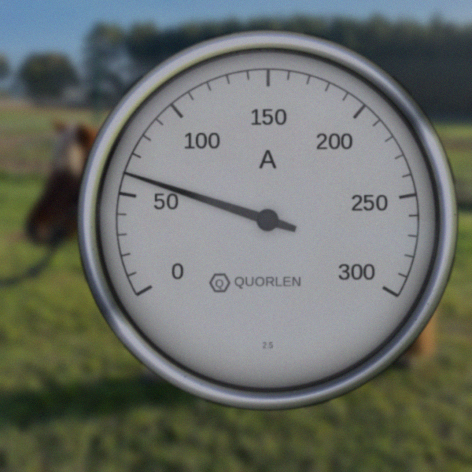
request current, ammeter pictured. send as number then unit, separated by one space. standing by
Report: 60 A
